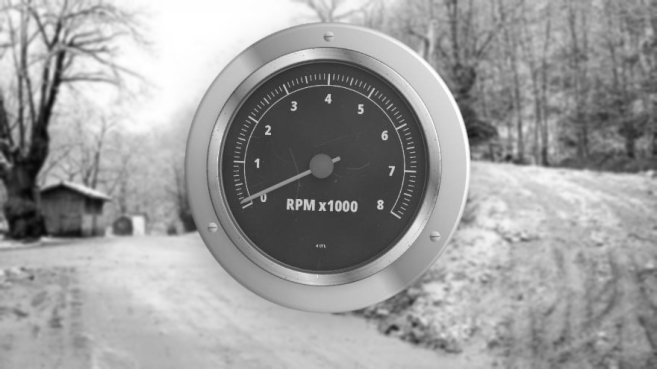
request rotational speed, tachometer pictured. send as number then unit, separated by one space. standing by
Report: 100 rpm
